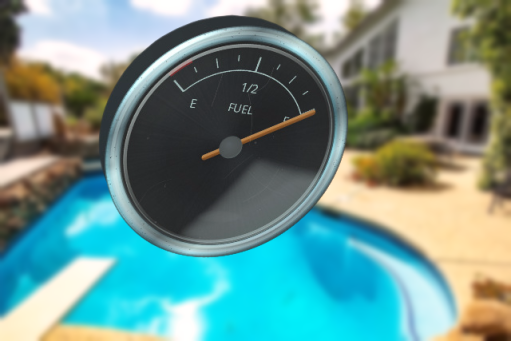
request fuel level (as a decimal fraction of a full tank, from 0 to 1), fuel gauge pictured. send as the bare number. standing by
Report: 1
